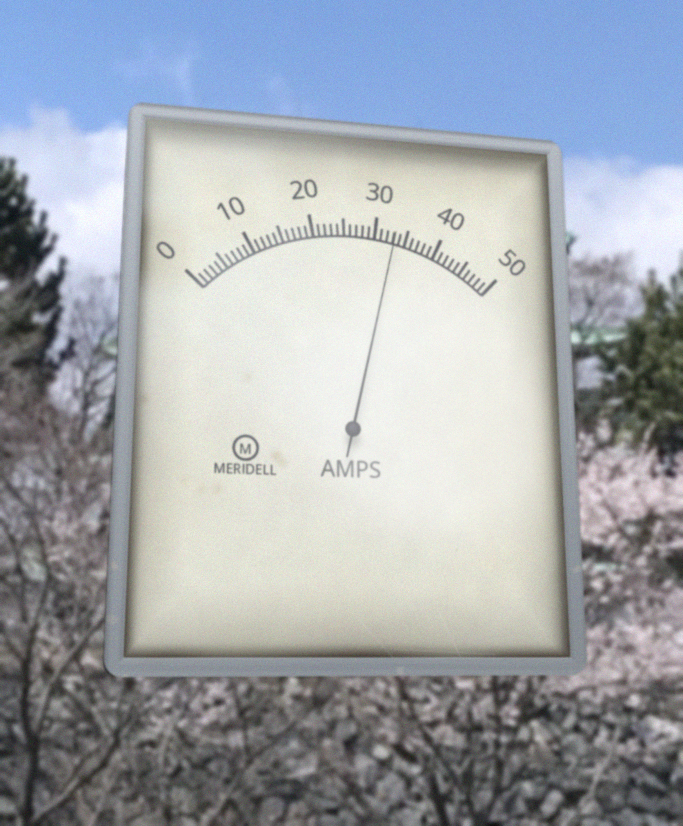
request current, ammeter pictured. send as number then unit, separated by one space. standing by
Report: 33 A
